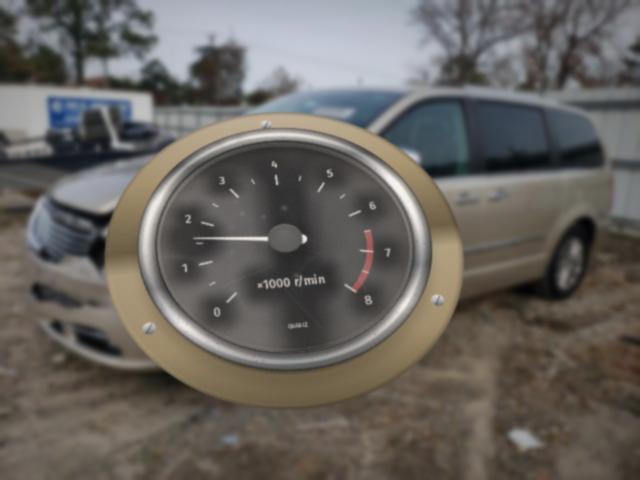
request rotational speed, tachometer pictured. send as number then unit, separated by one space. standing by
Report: 1500 rpm
